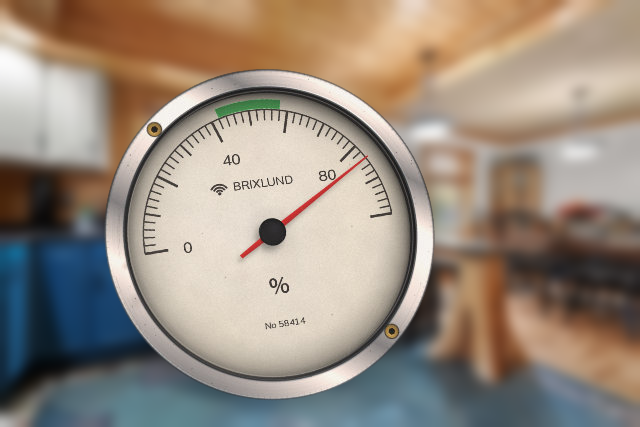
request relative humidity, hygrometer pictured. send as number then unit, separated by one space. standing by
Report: 84 %
